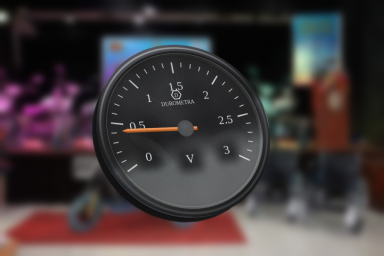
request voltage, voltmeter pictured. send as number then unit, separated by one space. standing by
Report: 0.4 V
